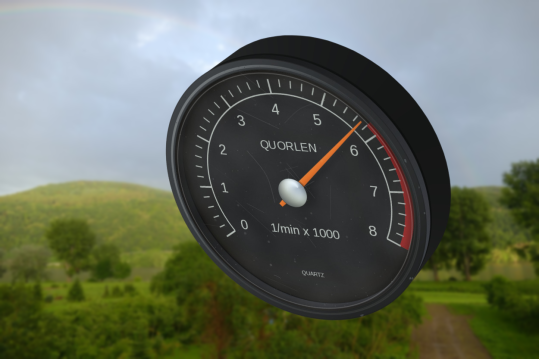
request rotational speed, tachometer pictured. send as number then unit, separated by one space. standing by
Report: 5700 rpm
